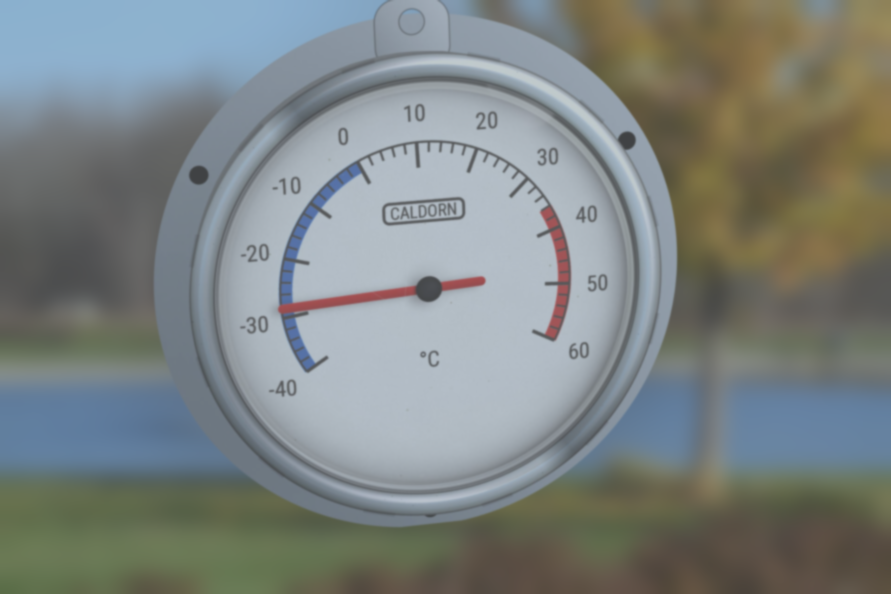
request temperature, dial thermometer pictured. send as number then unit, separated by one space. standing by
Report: -28 °C
